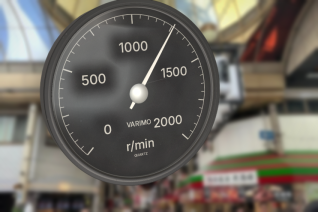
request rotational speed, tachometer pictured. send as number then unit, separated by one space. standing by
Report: 1250 rpm
